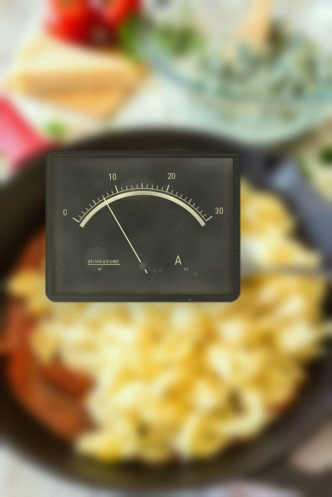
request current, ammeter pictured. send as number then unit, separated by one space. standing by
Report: 7 A
